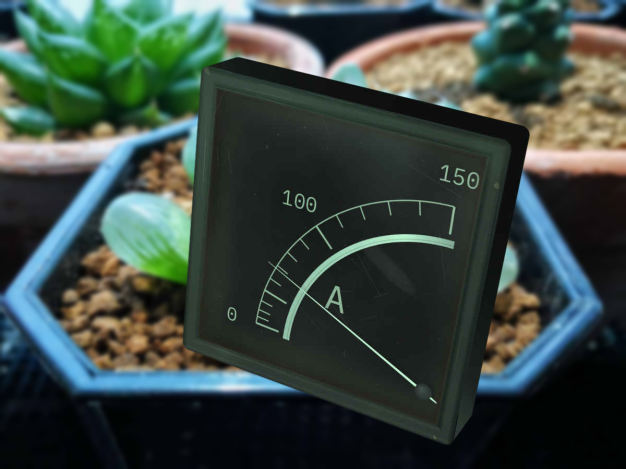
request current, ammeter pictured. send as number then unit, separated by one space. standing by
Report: 70 A
